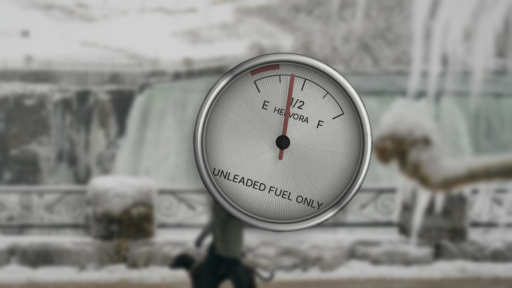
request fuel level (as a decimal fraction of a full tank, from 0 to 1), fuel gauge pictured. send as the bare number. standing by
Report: 0.375
